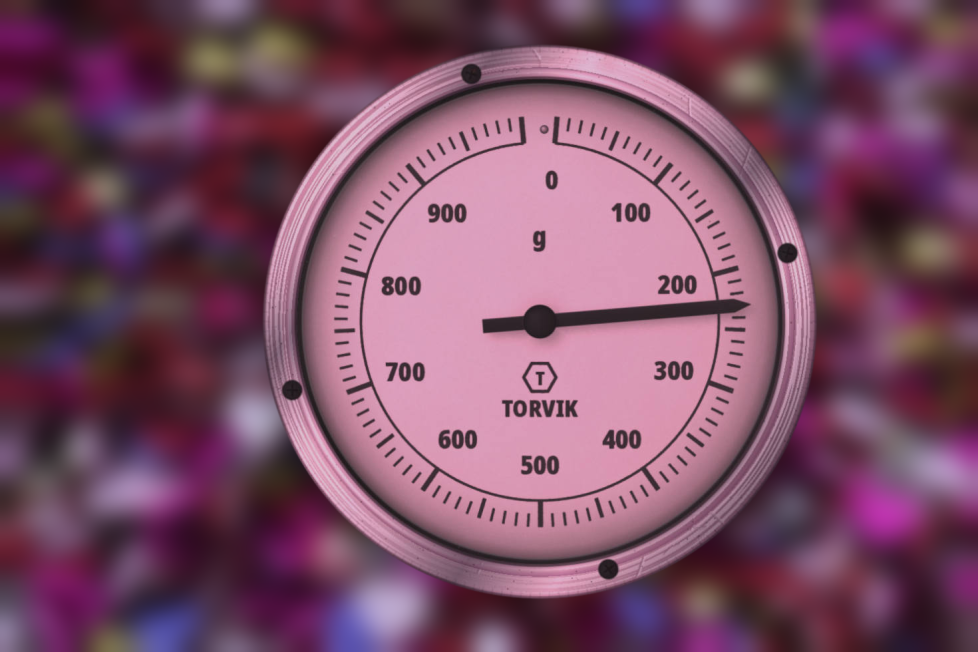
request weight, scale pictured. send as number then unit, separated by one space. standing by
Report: 230 g
